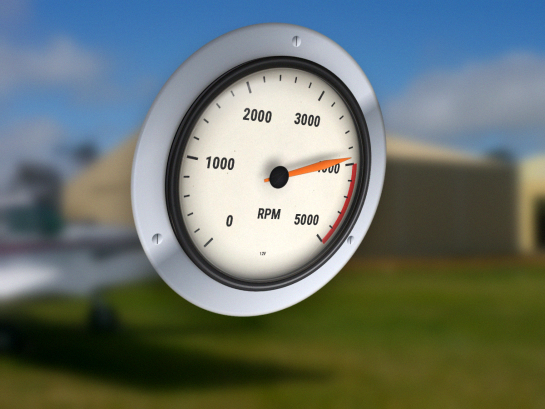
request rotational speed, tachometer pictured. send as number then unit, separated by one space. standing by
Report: 3900 rpm
